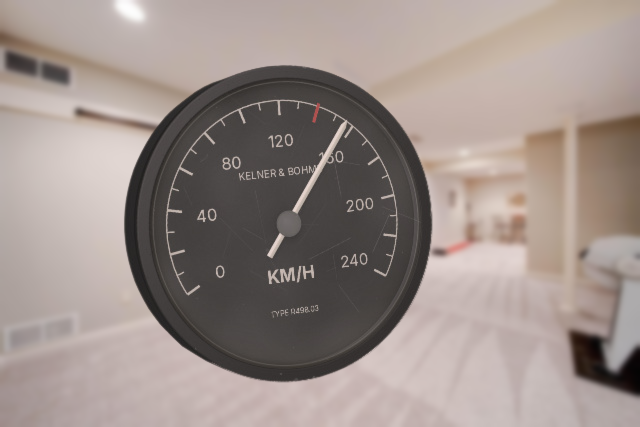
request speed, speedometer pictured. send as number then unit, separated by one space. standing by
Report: 155 km/h
